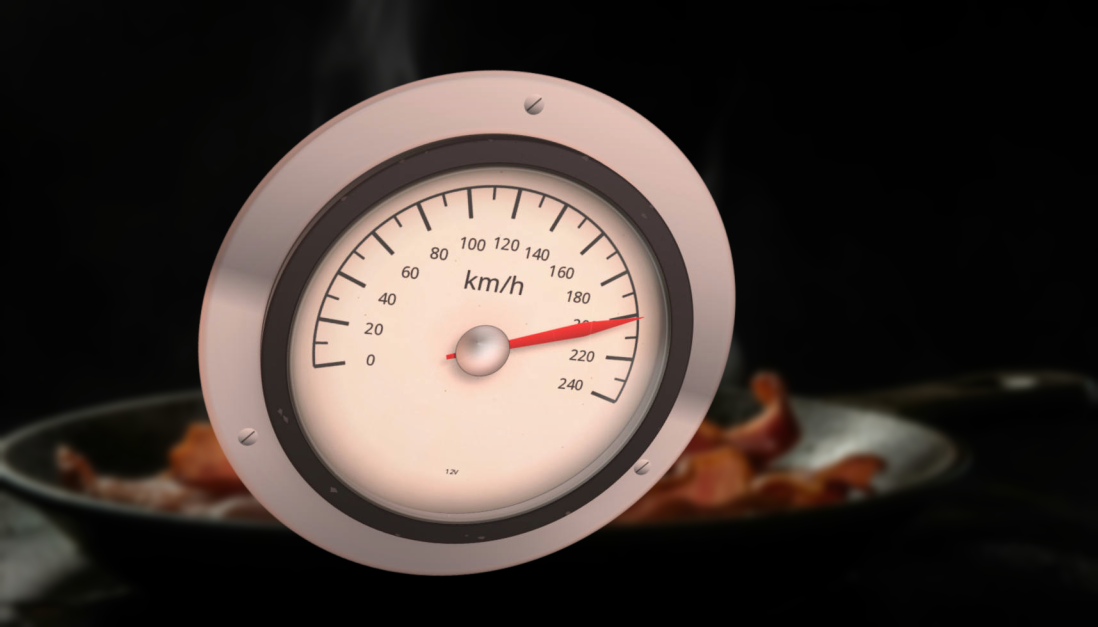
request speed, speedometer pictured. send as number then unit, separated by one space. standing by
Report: 200 km/h
